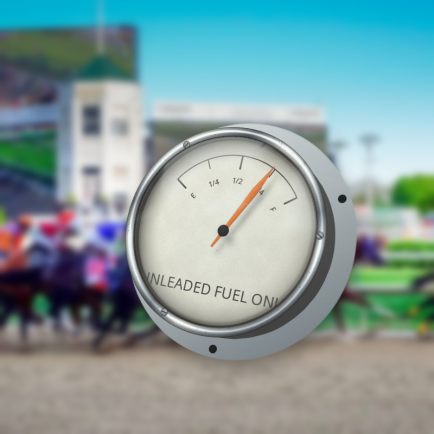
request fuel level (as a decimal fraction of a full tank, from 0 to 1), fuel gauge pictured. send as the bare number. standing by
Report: 0.75
